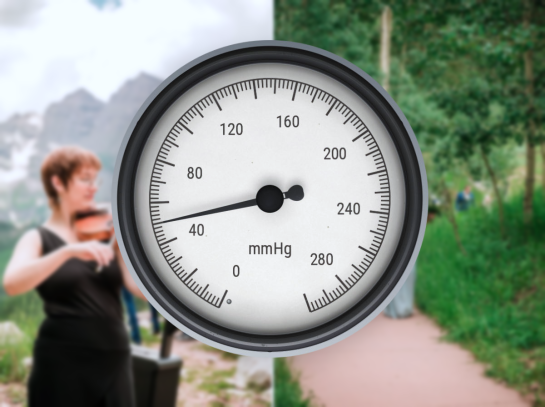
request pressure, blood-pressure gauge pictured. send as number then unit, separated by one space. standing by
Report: 50 mmHg
